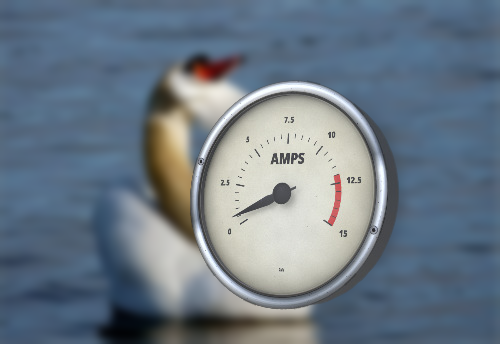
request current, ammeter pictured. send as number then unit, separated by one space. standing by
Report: 0.5 A
